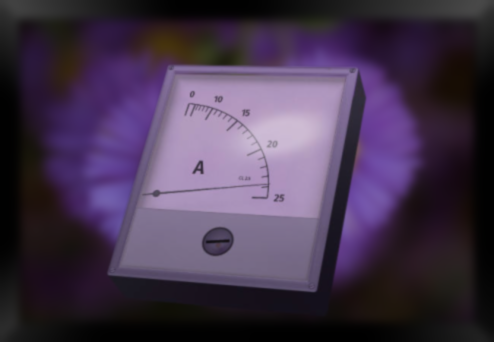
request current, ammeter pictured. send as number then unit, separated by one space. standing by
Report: 24 A
